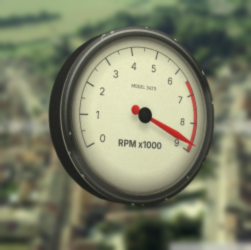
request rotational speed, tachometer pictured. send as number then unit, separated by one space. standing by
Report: 8750 rpm
